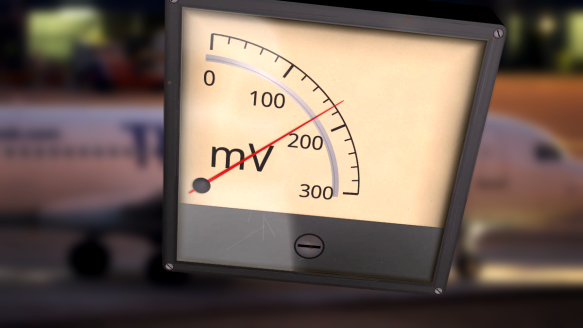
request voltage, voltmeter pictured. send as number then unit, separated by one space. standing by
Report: 170 mV
